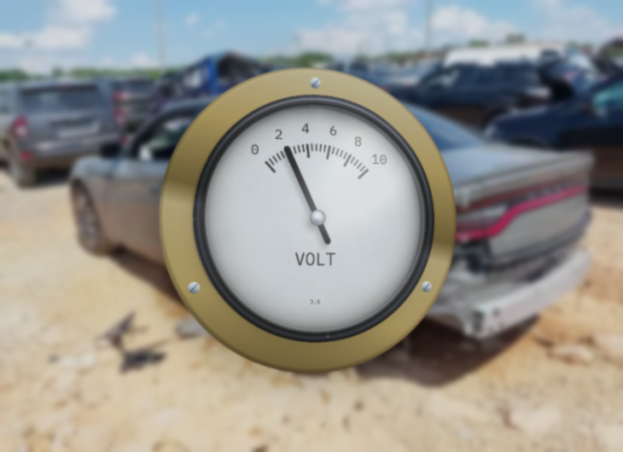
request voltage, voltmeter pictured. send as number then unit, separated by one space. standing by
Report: 2 V
